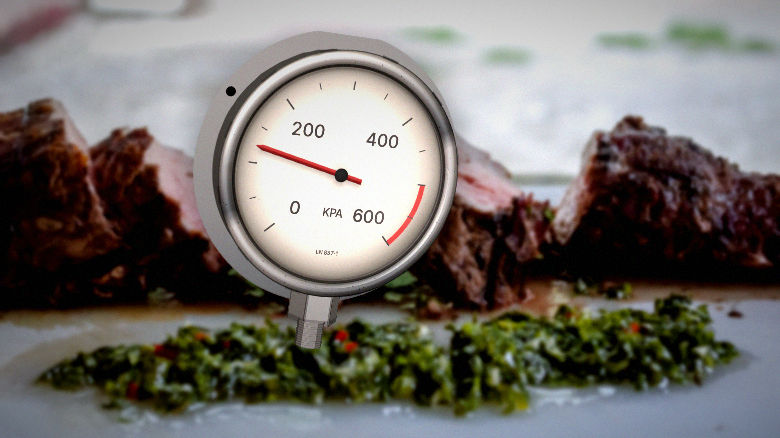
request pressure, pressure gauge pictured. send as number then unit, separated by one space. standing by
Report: 125 kPa
